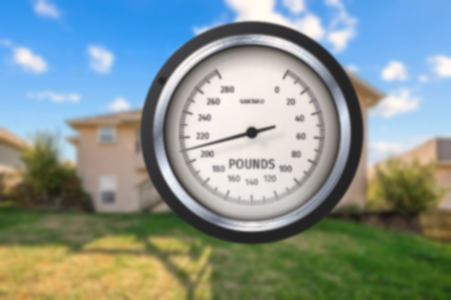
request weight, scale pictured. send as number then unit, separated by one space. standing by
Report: 210 lb
